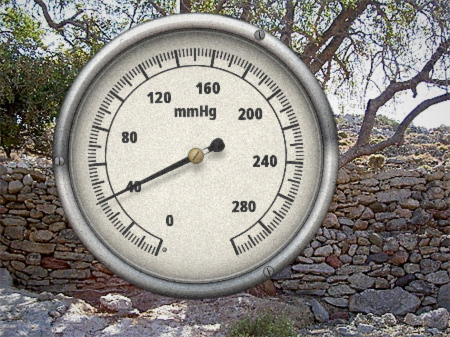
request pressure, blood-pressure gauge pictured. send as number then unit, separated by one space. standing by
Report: 40 mmHg
